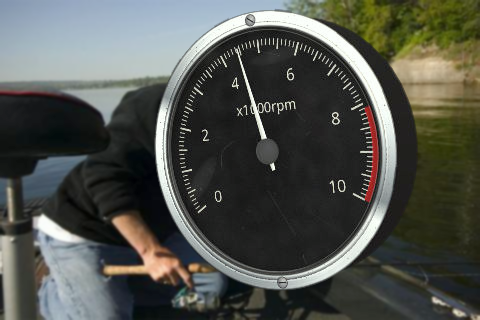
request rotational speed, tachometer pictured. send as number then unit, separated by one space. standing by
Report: 4500 rpm
